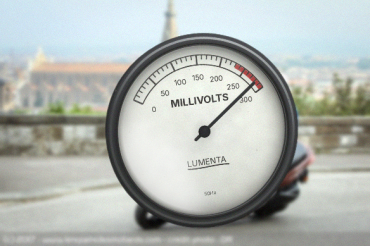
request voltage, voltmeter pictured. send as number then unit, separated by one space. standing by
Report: 280 mV
